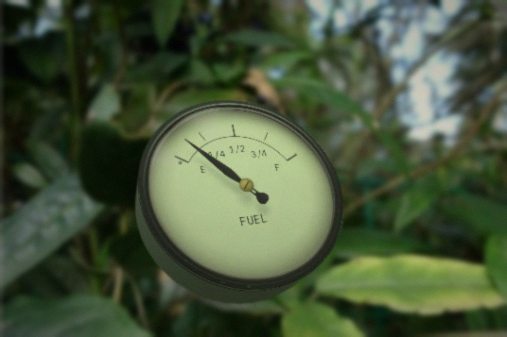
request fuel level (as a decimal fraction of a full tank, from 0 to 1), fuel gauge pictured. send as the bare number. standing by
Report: 0.125
